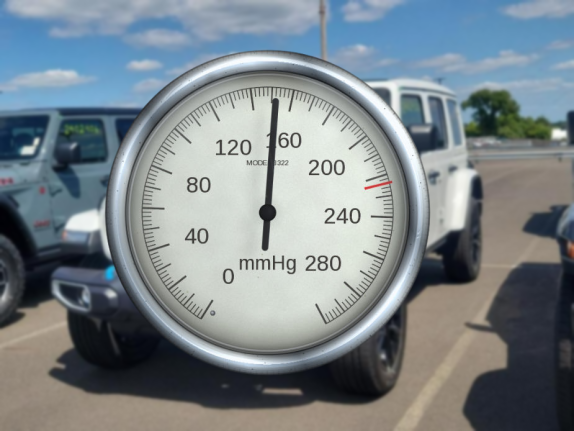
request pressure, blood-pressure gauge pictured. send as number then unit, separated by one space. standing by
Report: 152 mmHg
